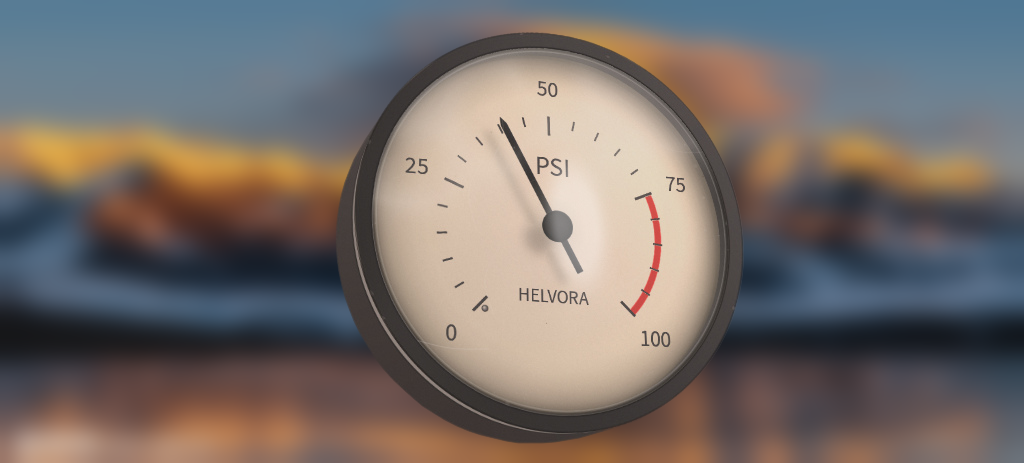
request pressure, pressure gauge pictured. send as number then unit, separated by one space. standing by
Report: 40 psi
